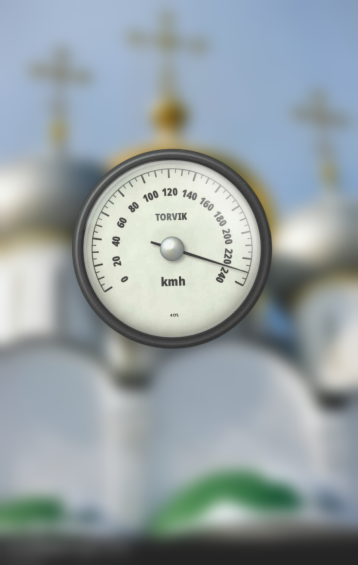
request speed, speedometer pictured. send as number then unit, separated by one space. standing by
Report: 230 km/h
